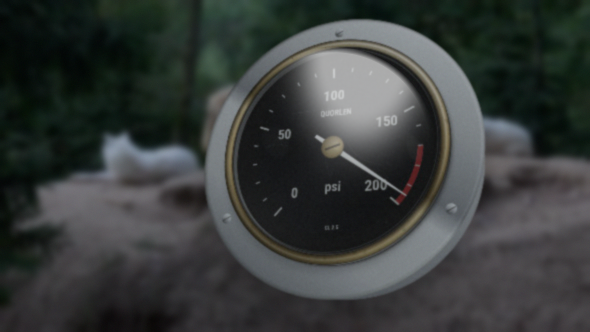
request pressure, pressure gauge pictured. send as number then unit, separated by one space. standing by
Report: 195 psi
